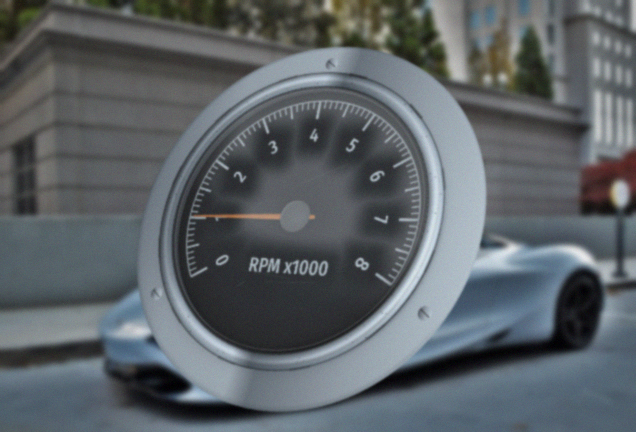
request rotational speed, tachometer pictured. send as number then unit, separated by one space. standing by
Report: 1000 rpm
